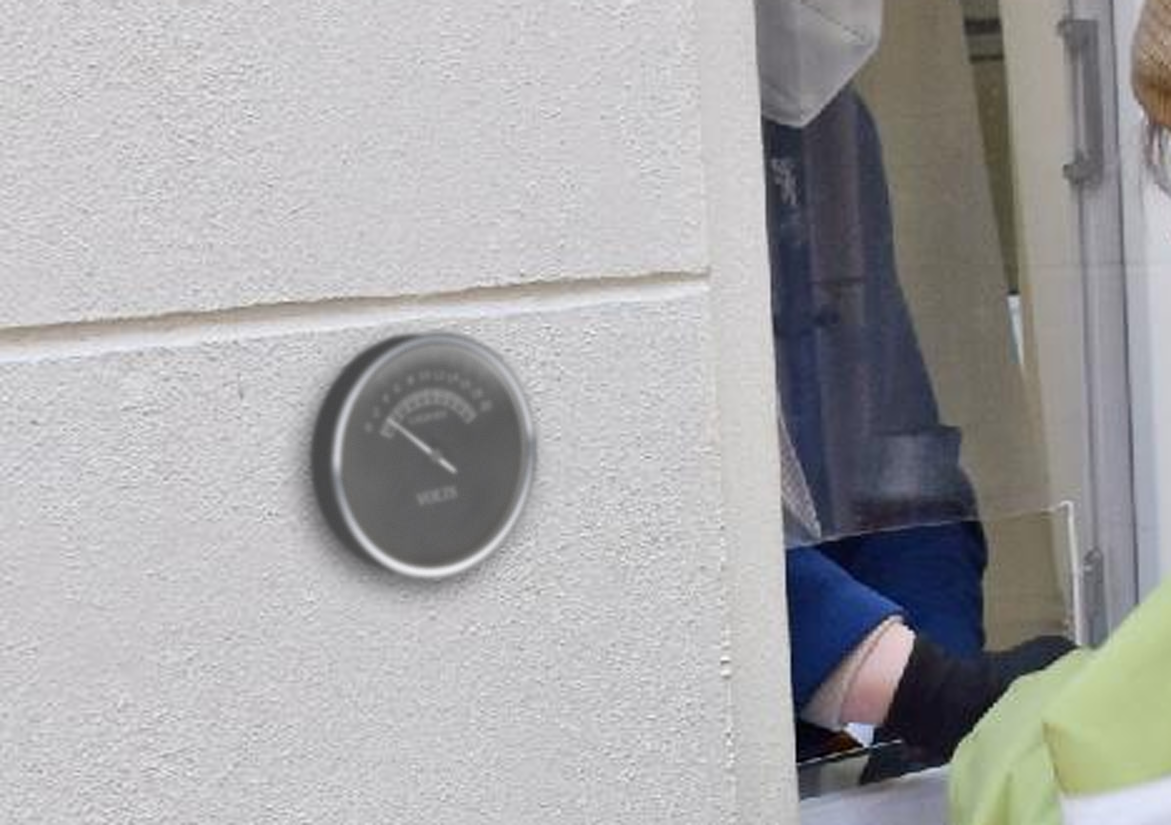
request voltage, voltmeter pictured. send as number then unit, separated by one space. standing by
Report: 2 V
